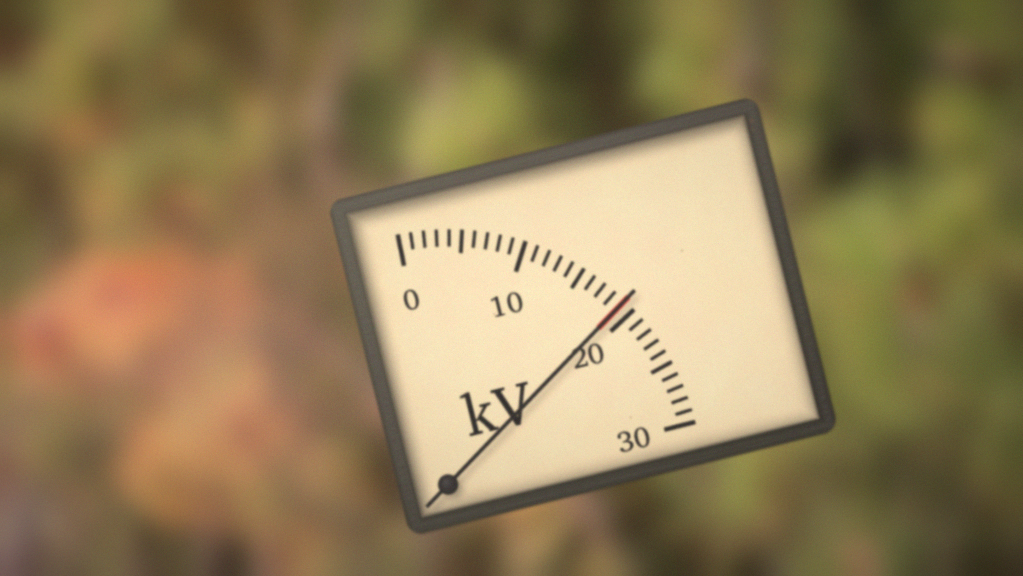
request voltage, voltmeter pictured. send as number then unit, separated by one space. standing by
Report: 19 kV
